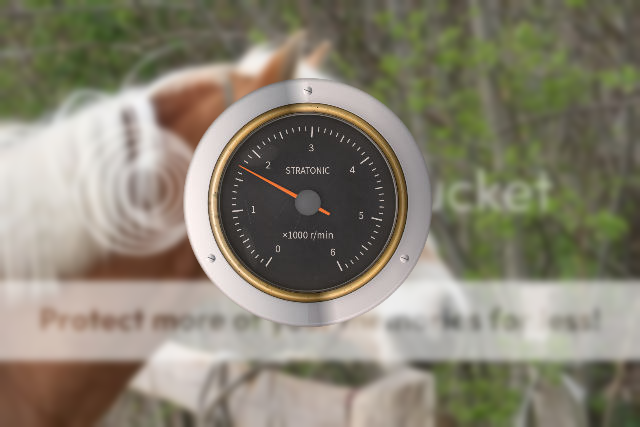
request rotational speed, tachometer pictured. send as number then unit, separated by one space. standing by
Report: 1700 rpm
